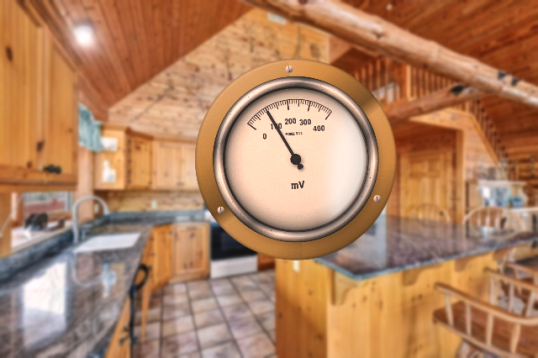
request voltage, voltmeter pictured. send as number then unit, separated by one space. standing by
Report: 100 mV
